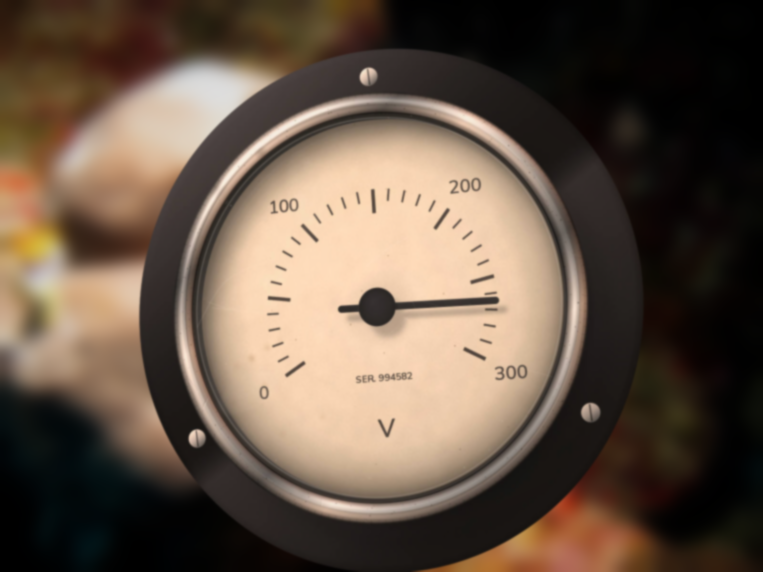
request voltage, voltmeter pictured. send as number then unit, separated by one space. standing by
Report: 265 V
